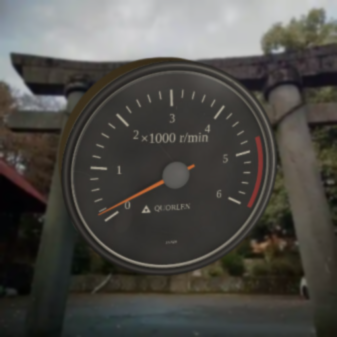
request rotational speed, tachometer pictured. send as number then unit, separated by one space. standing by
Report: 200 rpm
